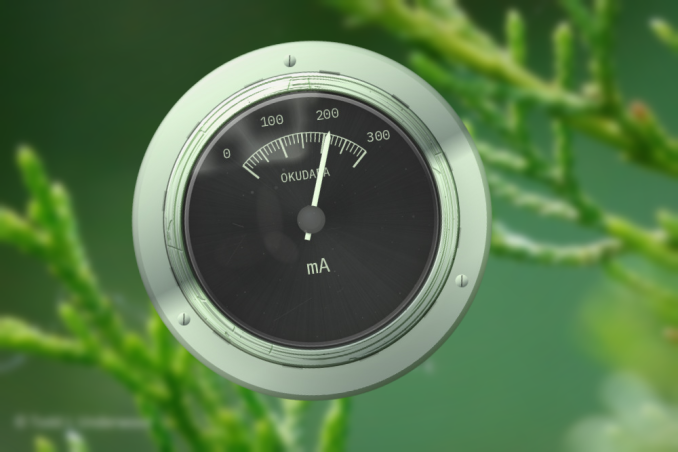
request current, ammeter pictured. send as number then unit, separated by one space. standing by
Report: 210 mA
